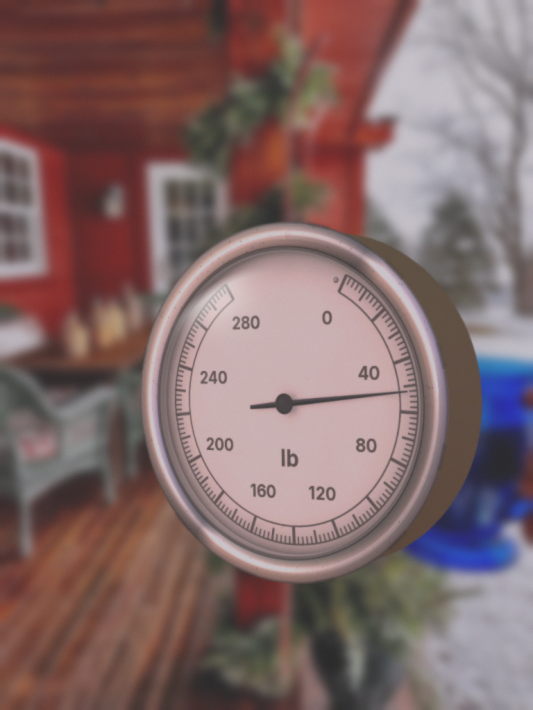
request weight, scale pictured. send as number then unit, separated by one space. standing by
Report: 52 lb
